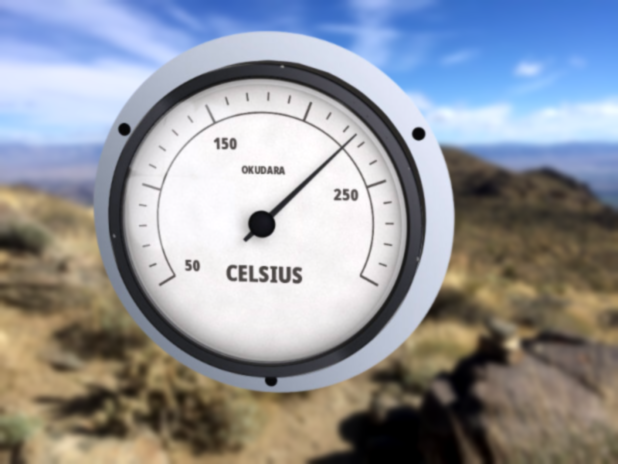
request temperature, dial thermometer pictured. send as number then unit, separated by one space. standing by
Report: 225 °C
